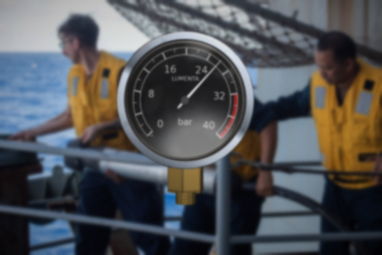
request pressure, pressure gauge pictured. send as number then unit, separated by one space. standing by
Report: 26 bar
